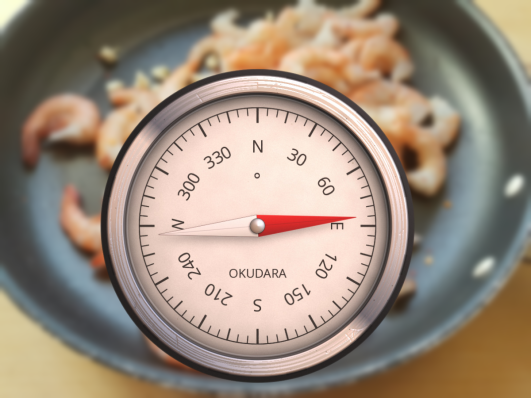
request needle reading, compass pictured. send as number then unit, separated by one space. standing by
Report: 85 °
